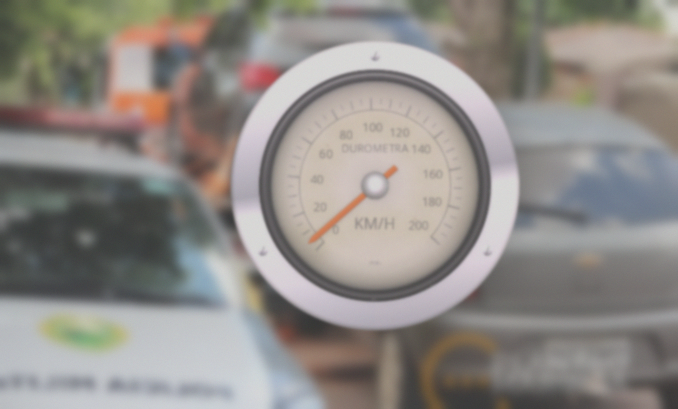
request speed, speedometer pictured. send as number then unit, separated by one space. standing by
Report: 5 km/h
